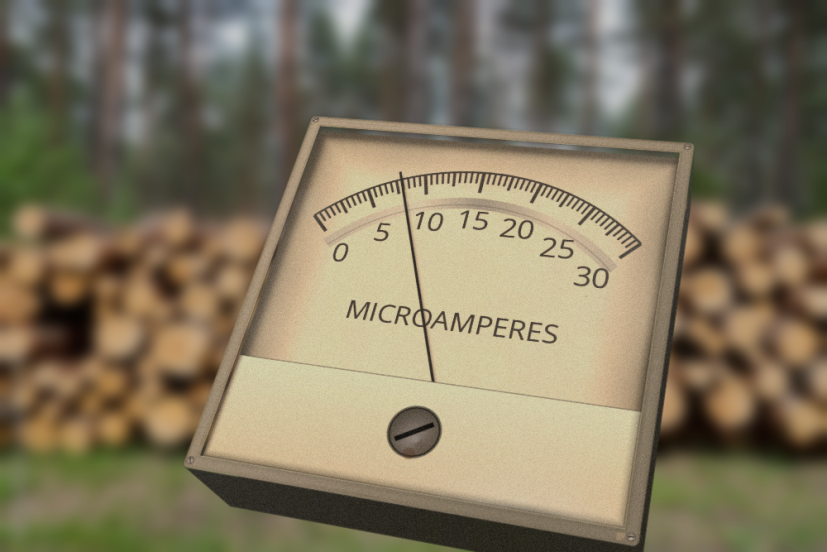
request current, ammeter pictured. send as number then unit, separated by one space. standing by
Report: 8 µA
